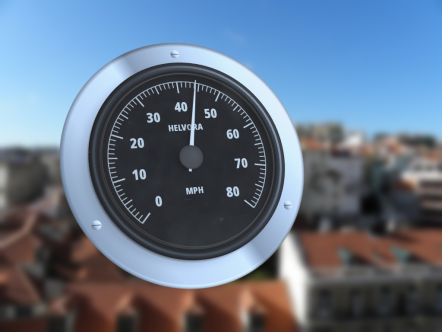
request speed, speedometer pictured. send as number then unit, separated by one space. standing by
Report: 44 mph
